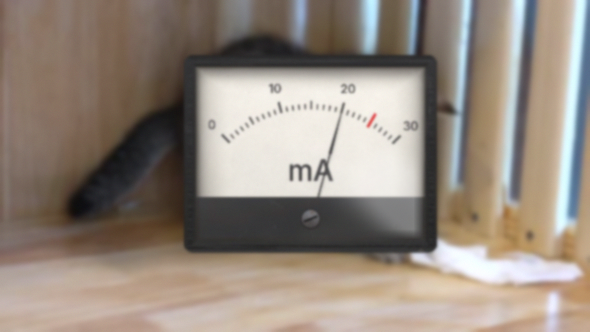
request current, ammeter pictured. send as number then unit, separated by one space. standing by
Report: 20 mA
